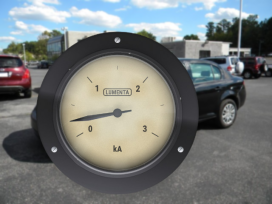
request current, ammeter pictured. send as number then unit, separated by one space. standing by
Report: 0.25 kA
